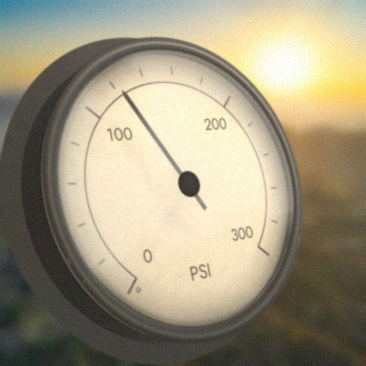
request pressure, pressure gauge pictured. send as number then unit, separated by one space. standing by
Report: 120 psi
